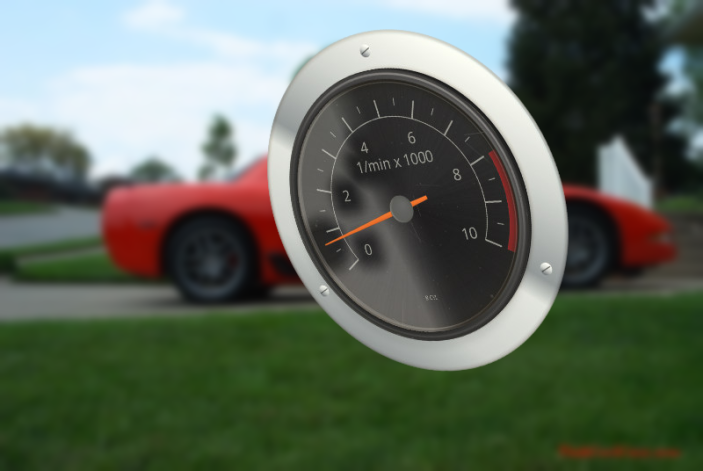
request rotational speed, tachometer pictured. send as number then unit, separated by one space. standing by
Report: 750 rpm
